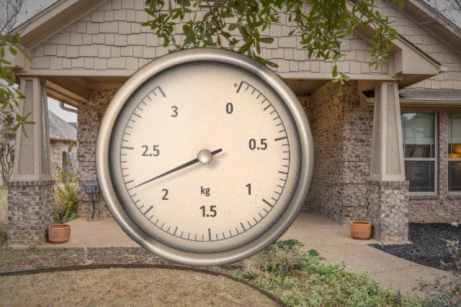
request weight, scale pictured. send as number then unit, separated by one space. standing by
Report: 2.2 kg
